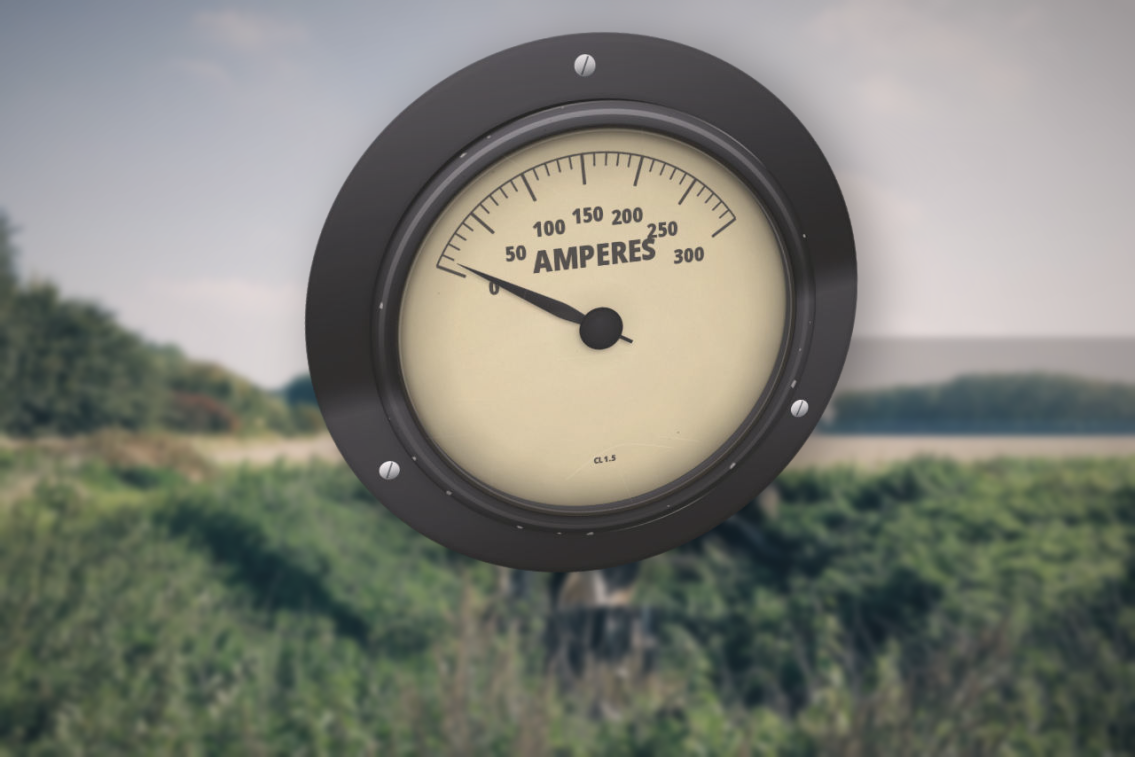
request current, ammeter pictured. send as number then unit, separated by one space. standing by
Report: 10 A
